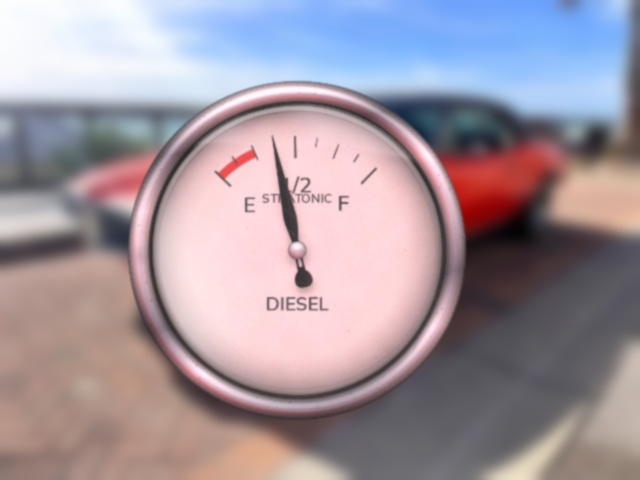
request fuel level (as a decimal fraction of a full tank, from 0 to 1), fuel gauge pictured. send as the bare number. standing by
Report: 0.375
